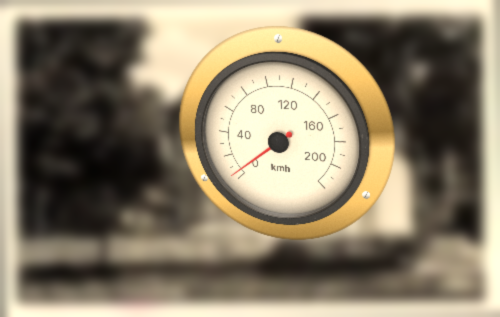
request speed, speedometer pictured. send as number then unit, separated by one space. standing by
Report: 5 km/h
